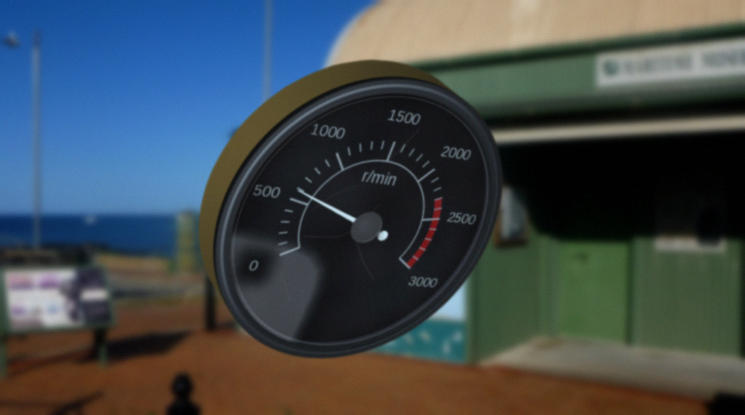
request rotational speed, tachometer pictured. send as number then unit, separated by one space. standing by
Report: 600 rpm
